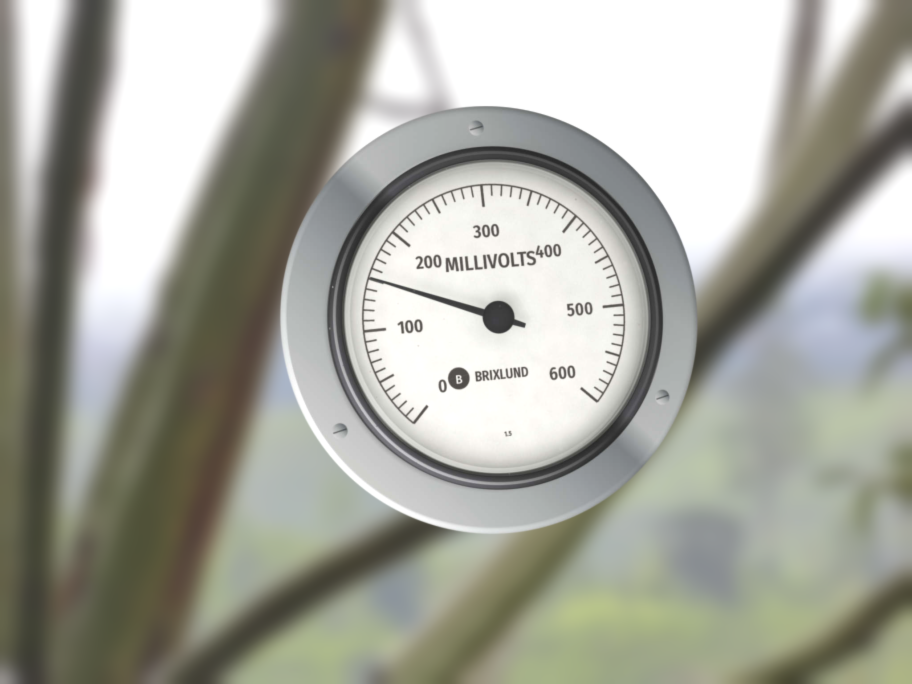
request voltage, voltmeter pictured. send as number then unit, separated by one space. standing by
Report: 150 mV
